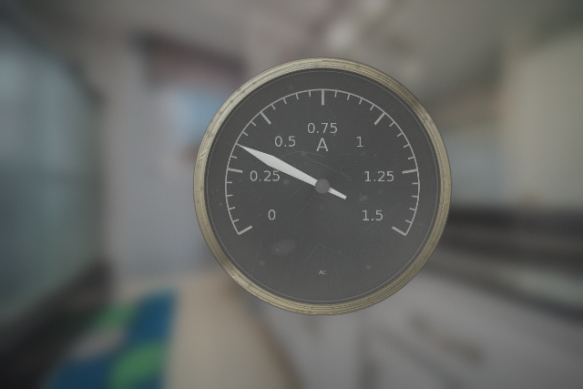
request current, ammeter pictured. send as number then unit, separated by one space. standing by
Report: 0.35 A
